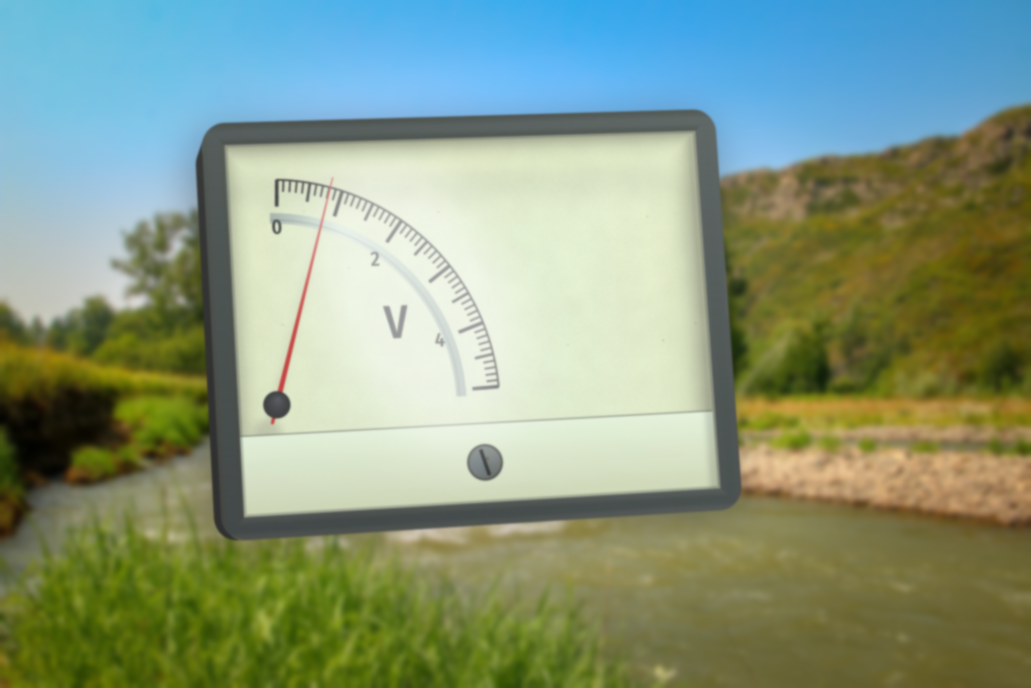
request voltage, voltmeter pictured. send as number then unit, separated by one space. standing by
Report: 0.8 V
